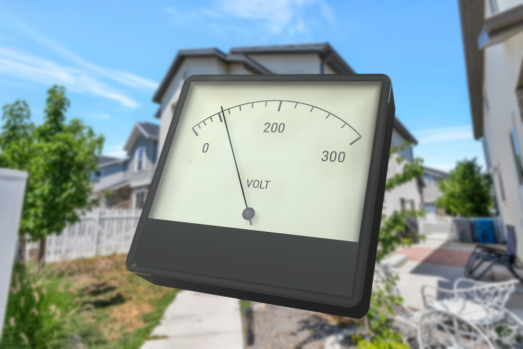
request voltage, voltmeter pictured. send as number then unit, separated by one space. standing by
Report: 110 V
